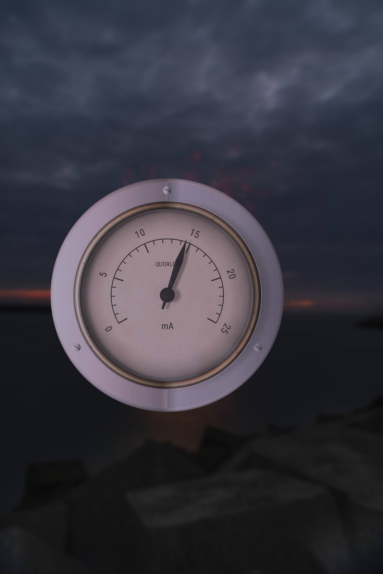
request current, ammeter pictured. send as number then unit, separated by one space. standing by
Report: 14.5 mA
